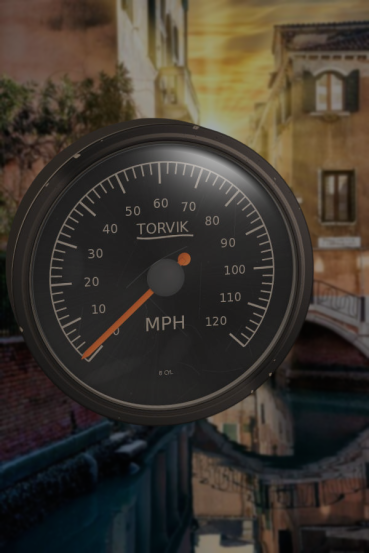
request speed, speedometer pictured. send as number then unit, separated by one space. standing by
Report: 2 mph
